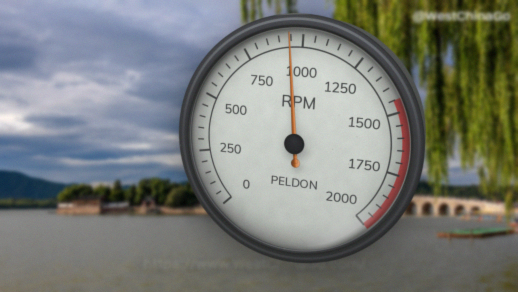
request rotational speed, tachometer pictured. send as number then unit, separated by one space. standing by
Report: 950 rpm
